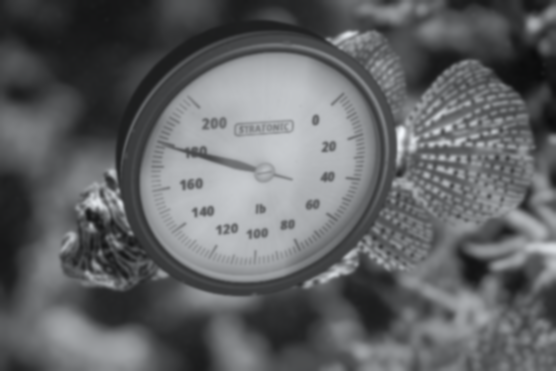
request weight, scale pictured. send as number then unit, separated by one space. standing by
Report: 180 lb
